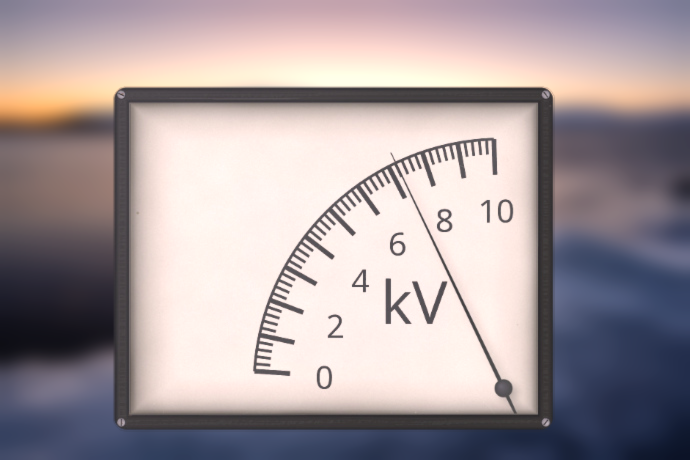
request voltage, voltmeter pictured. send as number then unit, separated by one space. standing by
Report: 7.2 kV
